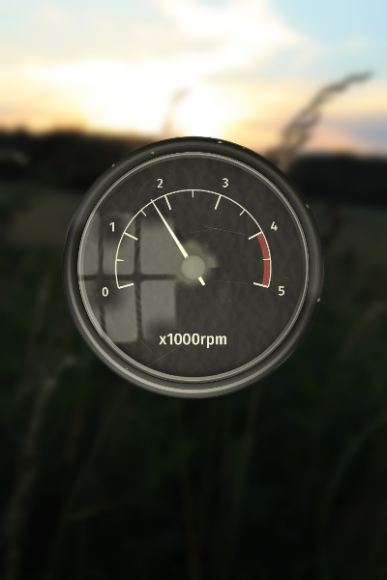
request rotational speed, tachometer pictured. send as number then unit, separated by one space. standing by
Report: 1750 rpm
